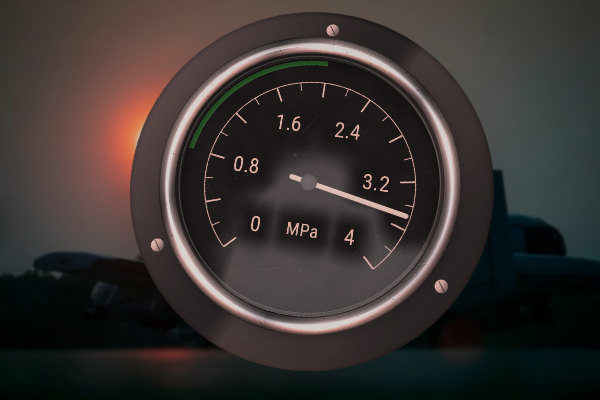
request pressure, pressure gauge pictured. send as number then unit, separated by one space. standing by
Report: 3.5 MPa
